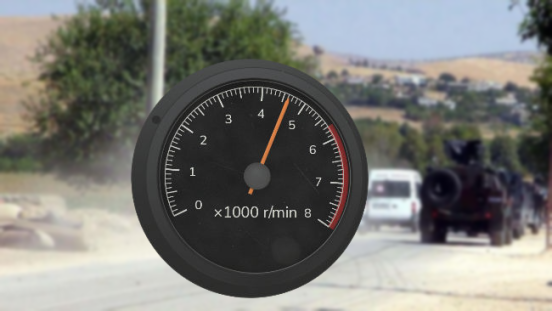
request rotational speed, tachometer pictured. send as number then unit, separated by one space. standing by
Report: 4600 rpm
